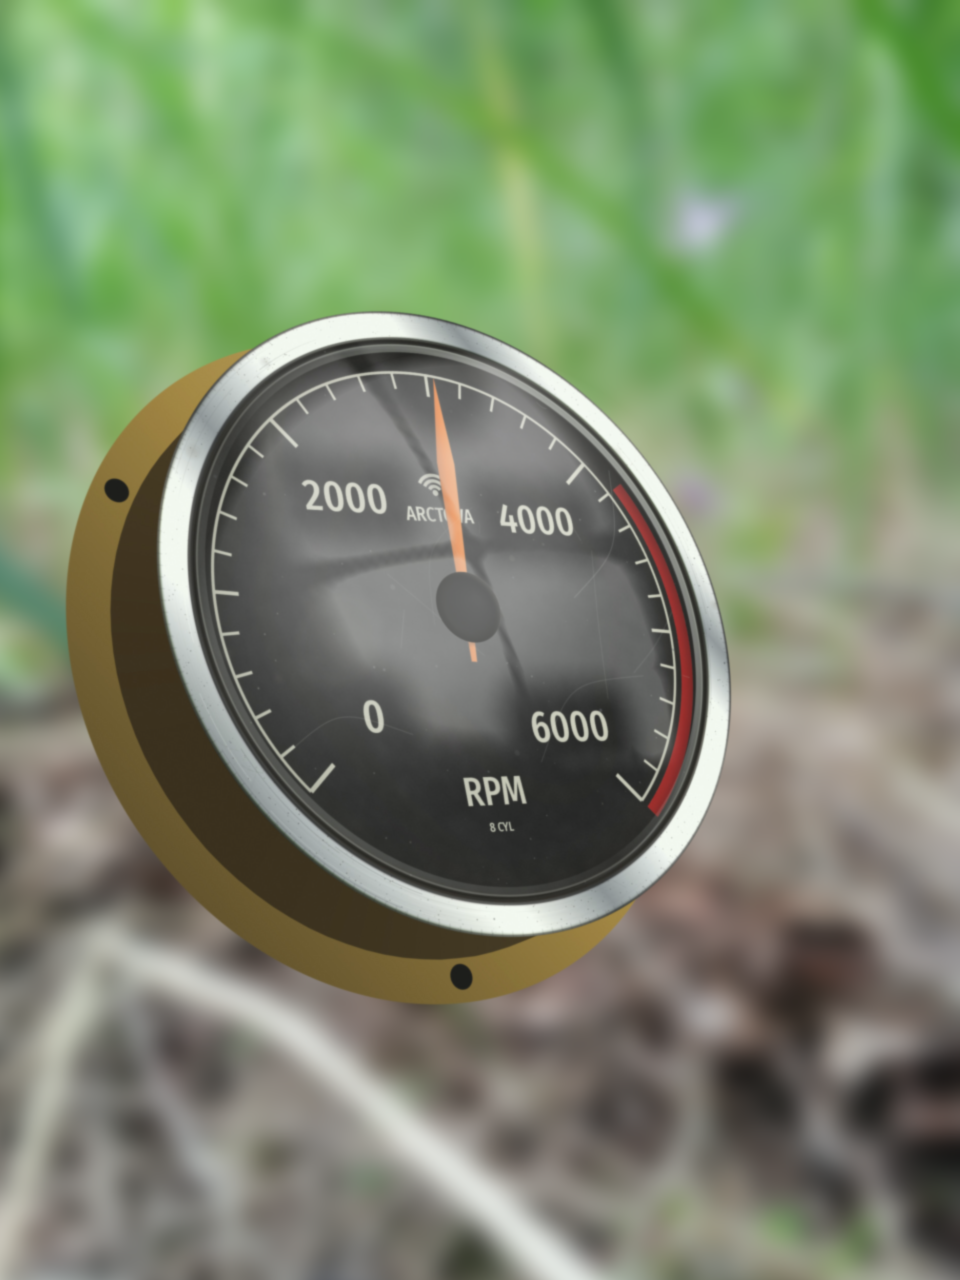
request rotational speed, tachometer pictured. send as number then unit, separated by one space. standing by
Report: 3000 rpm
